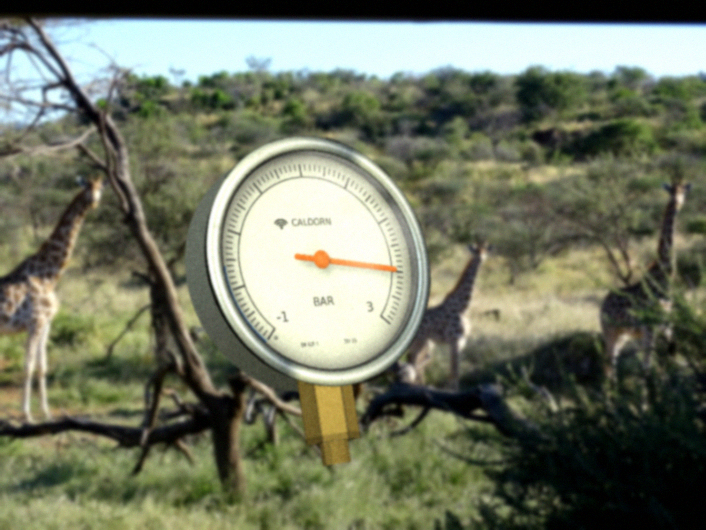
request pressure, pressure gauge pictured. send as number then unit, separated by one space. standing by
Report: 2.5 bar
